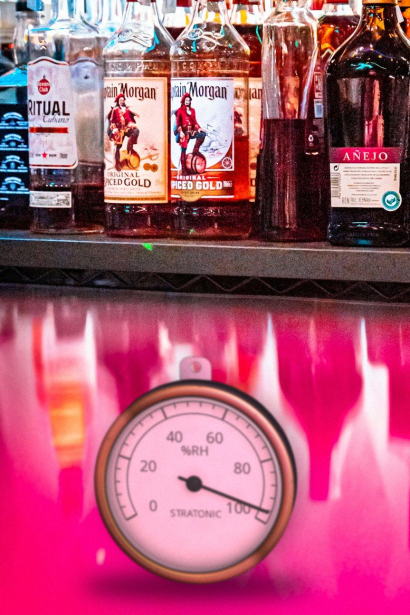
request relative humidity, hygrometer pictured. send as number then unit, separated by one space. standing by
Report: 96 %
